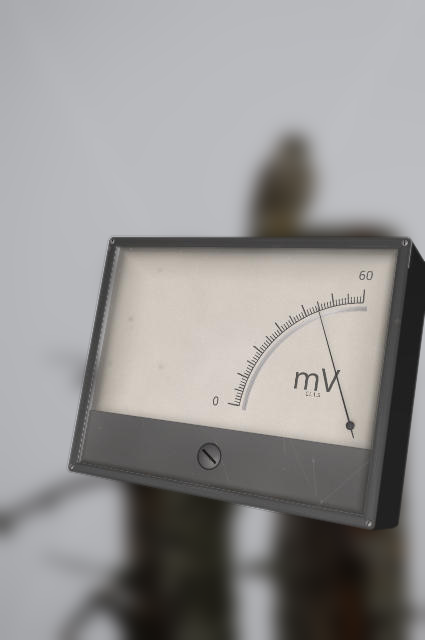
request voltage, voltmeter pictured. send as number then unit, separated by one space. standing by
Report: 45 mV
